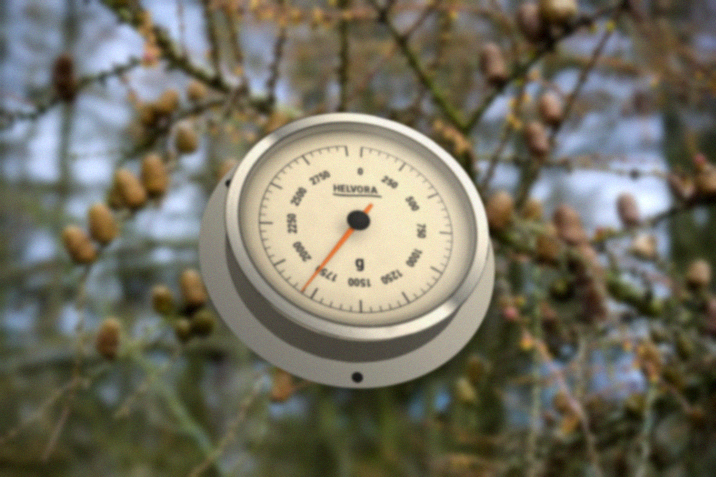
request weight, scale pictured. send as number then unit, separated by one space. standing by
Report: 1800 g
